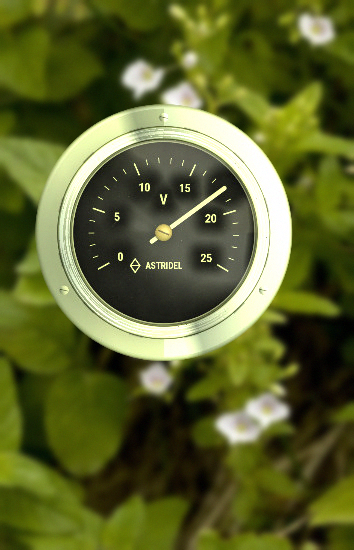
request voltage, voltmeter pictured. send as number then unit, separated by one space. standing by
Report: 18 V
